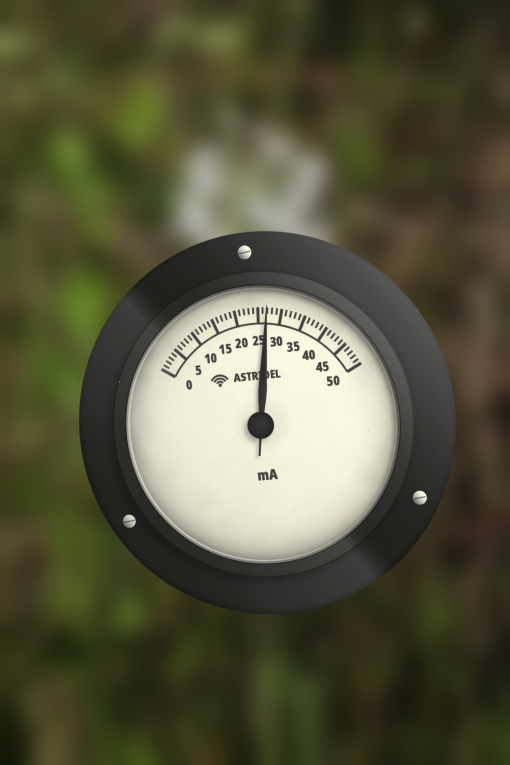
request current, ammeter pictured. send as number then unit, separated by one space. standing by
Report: 27 mA
